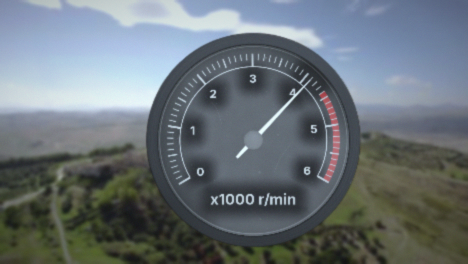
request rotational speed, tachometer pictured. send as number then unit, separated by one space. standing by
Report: 4100 rpm
